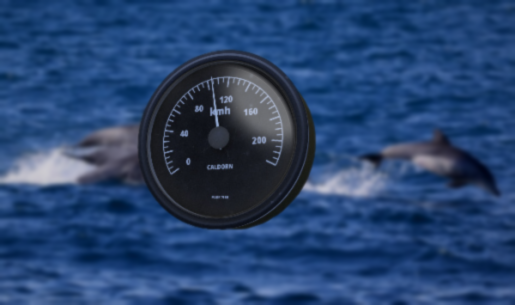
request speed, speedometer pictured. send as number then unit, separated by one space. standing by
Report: 105 km/h
